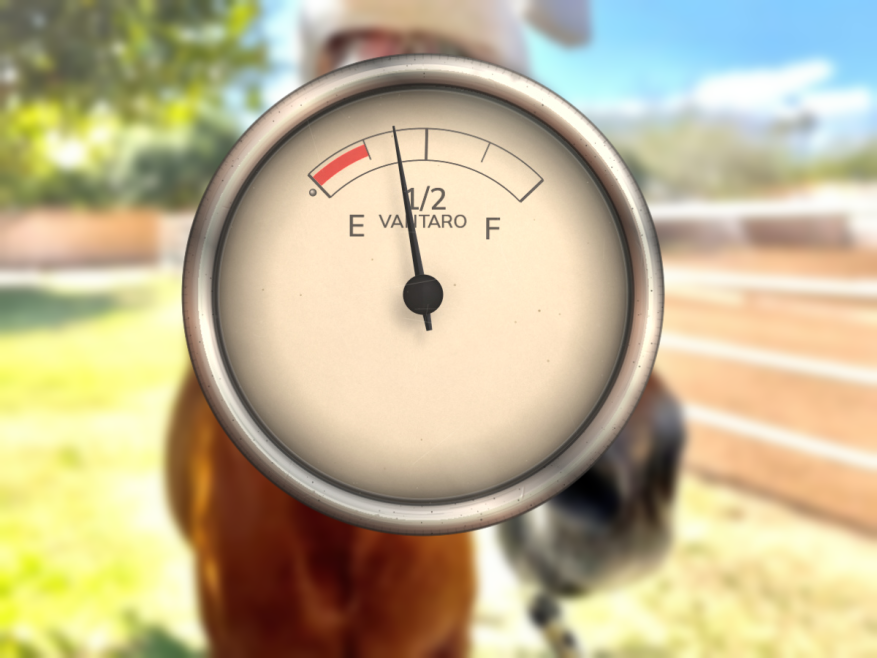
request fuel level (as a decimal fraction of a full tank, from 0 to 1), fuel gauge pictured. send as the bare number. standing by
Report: 0.375
